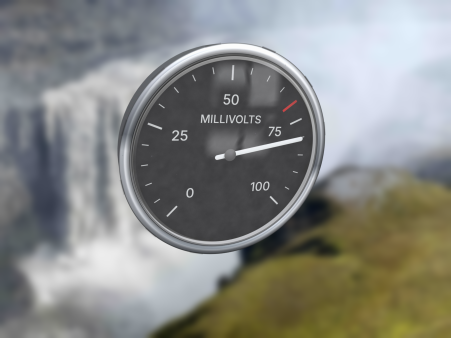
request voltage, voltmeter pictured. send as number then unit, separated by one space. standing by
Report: 80 mV
